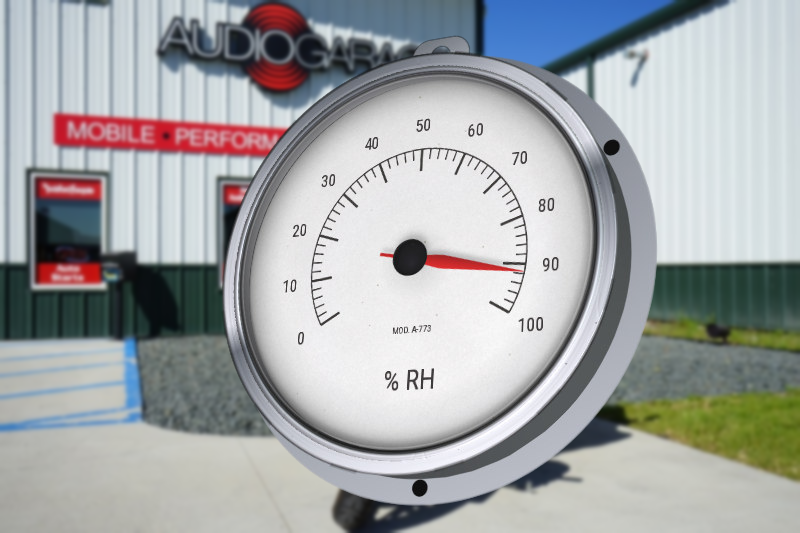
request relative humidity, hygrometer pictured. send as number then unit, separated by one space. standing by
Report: 92 %
